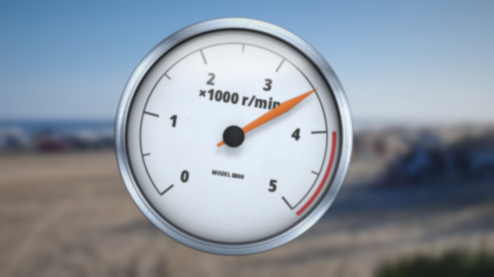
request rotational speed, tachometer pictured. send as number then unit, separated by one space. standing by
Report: 3500 rpm
